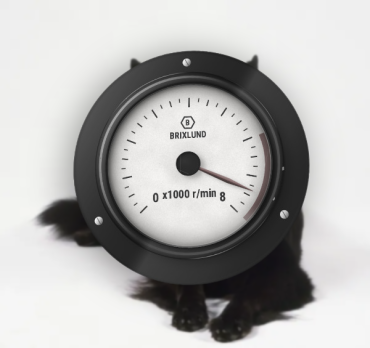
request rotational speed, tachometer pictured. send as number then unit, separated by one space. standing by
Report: 7375 rpm
